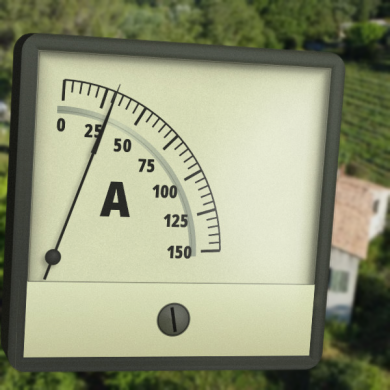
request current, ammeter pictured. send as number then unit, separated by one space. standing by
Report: 30 A
